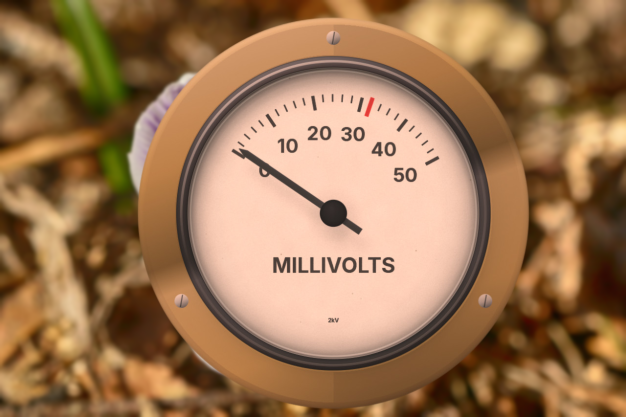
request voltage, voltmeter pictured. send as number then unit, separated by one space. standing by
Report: 1 mV
